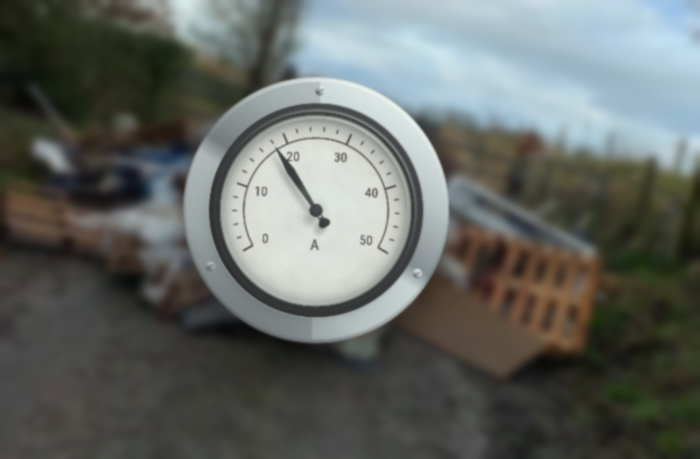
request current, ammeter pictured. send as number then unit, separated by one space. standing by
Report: 18 A
